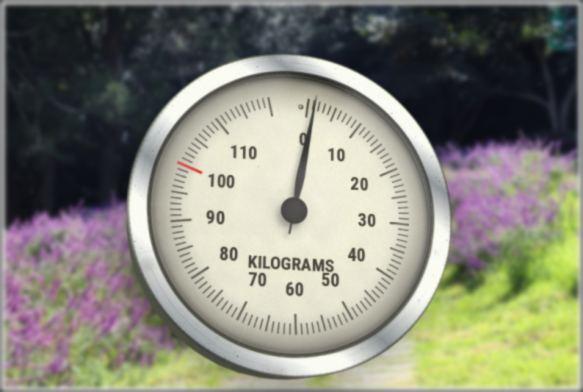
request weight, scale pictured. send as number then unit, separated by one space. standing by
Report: 1 kg
